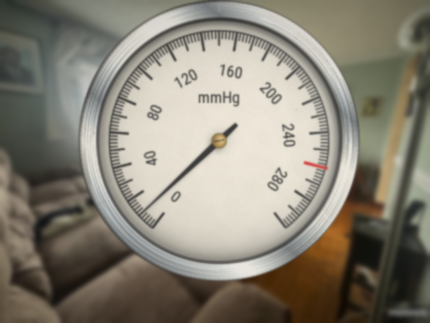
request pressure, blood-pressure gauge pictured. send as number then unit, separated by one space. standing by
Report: 10 mmHg
